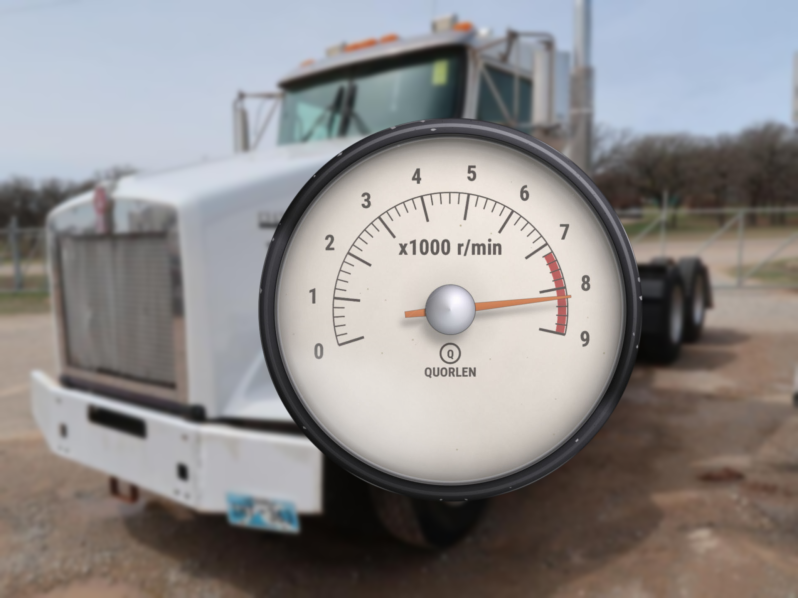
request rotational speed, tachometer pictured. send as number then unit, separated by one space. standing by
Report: 8200 rpm
